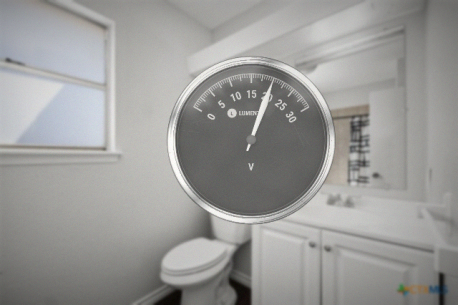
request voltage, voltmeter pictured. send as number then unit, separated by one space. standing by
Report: 20 V
